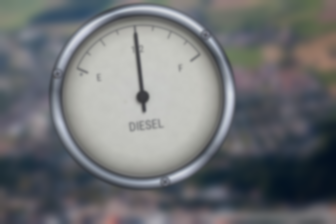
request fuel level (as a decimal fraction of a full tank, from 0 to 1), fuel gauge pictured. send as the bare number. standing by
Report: 0.5
